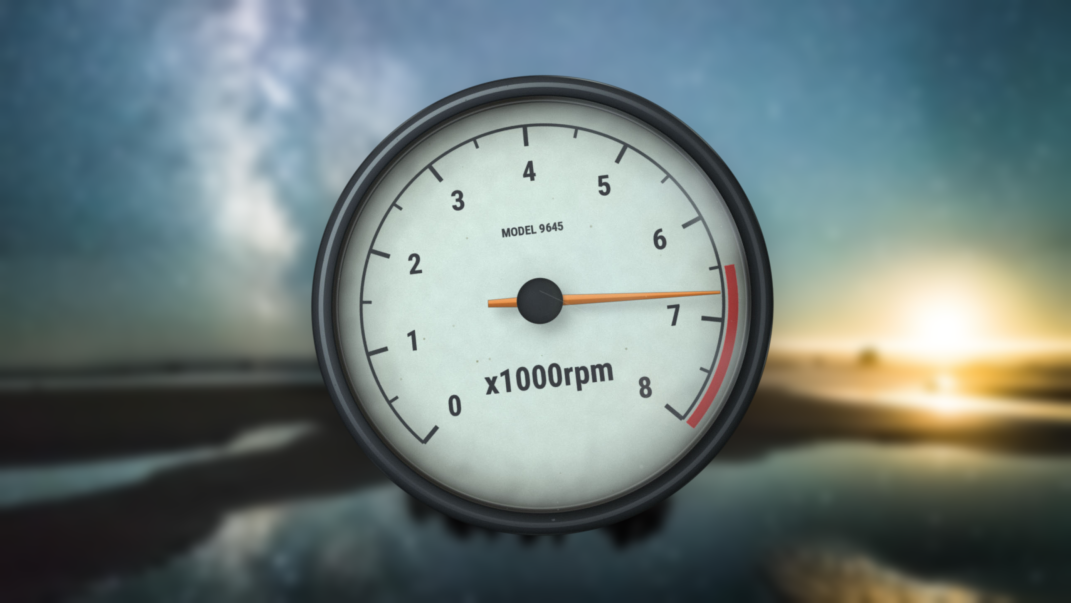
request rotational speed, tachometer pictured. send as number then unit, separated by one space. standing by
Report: 6750 rpm
